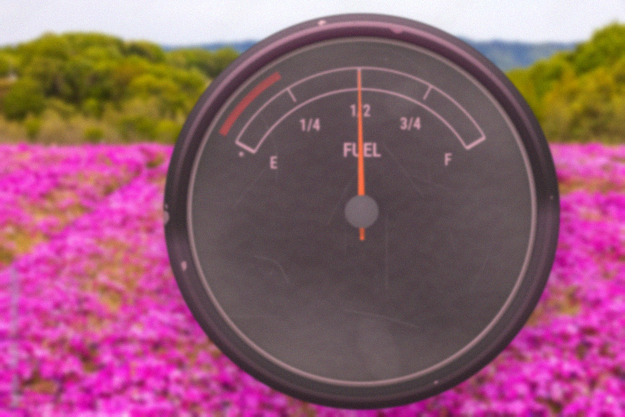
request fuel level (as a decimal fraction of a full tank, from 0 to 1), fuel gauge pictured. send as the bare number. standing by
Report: 0.5
